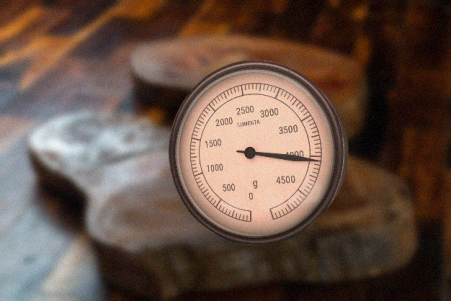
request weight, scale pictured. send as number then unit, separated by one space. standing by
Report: 4050 g
